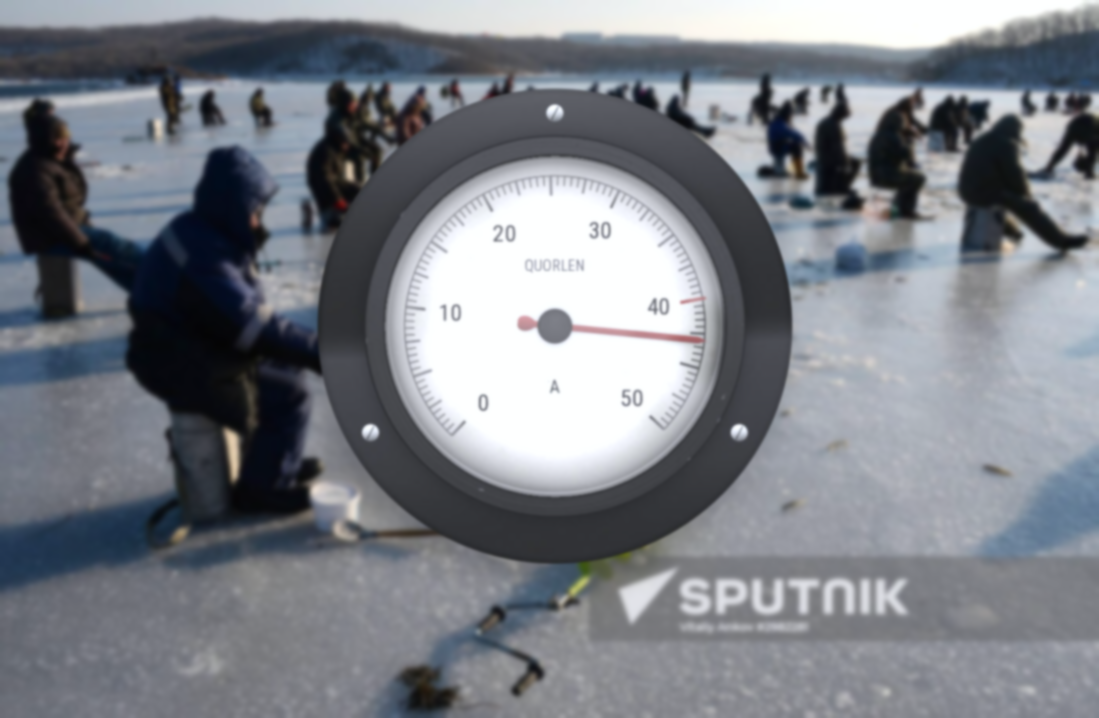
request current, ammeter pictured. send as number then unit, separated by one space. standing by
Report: 43 A
